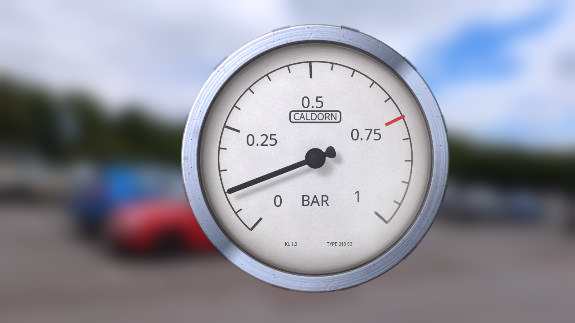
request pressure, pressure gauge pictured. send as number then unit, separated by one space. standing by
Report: 0.1 bar
